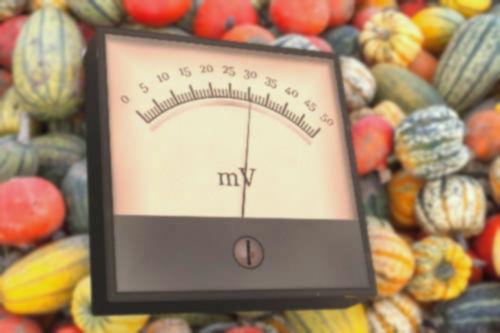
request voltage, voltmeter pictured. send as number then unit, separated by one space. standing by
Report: 30 mV
